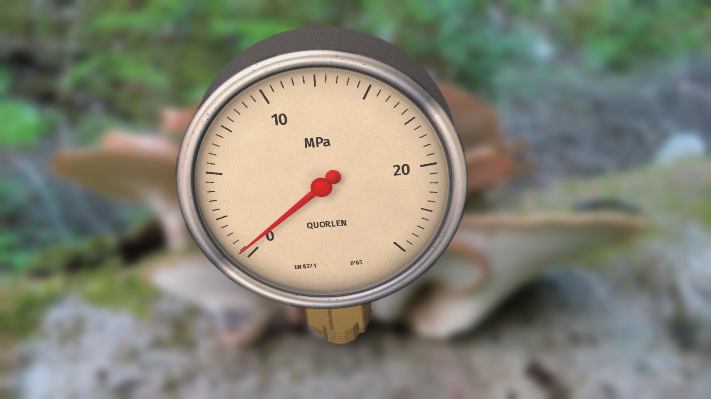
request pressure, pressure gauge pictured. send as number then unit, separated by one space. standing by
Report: 0.5 MPa
